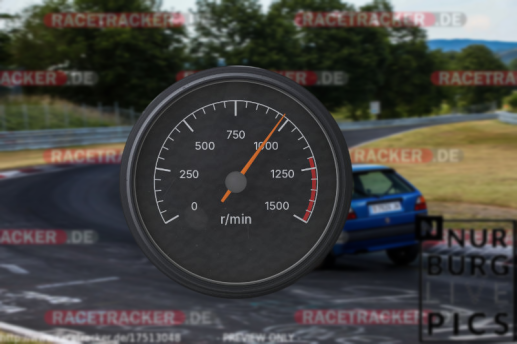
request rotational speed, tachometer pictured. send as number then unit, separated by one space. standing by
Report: 975 rpm
